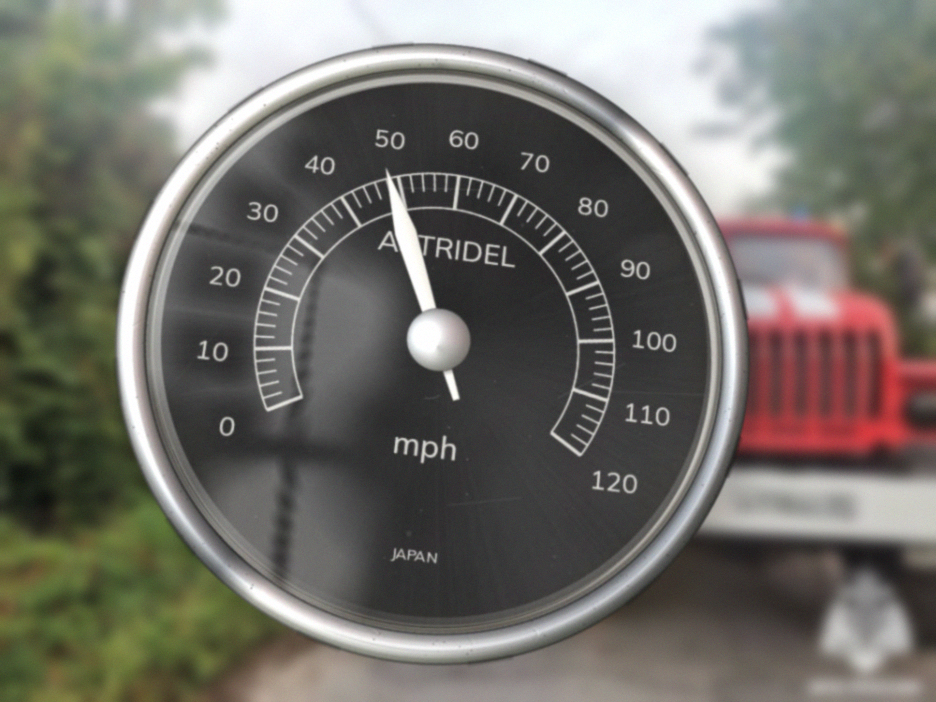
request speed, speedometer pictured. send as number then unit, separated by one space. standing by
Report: 48 mph
